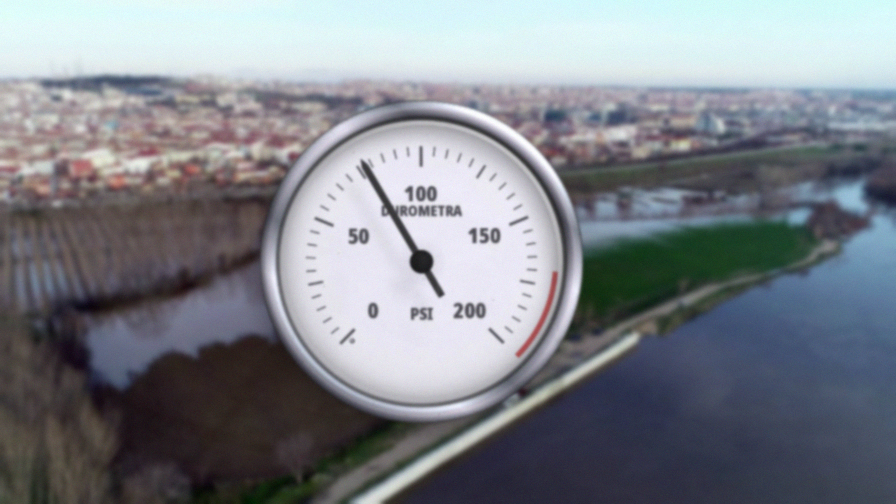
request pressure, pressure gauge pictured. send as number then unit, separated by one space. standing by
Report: 77.5 psi
